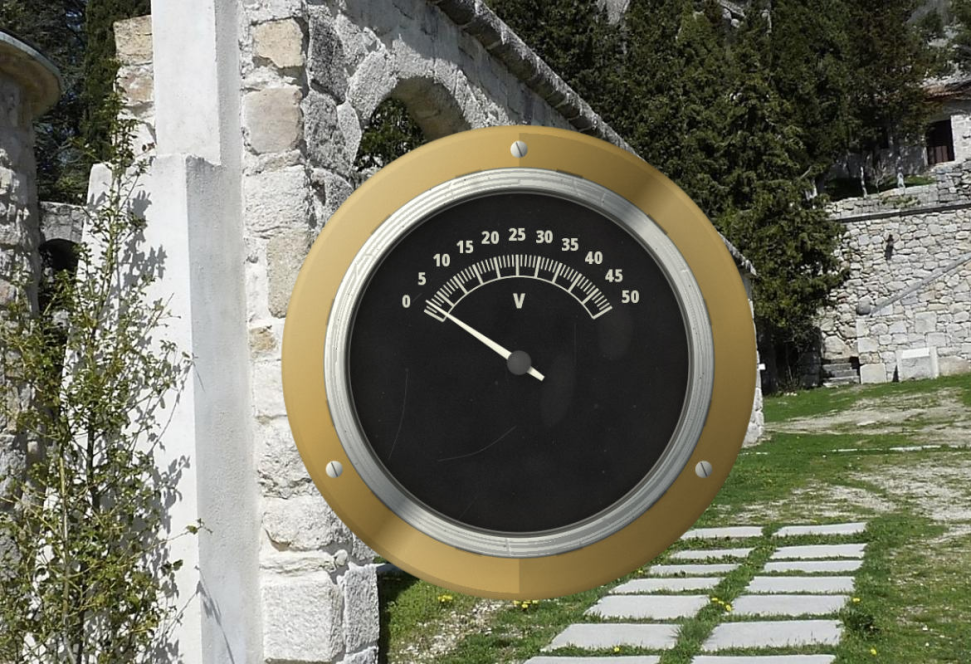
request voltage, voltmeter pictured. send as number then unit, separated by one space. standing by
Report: 2 V
